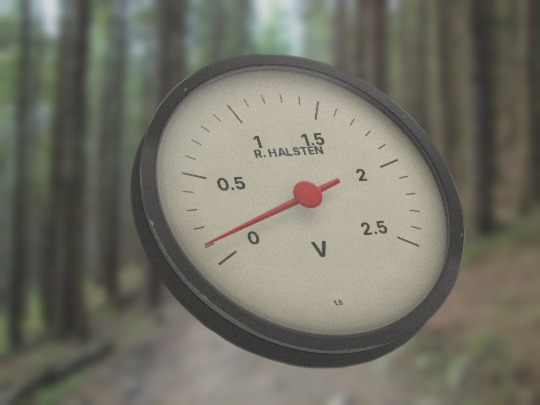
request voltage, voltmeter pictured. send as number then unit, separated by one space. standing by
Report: 0.1 V
